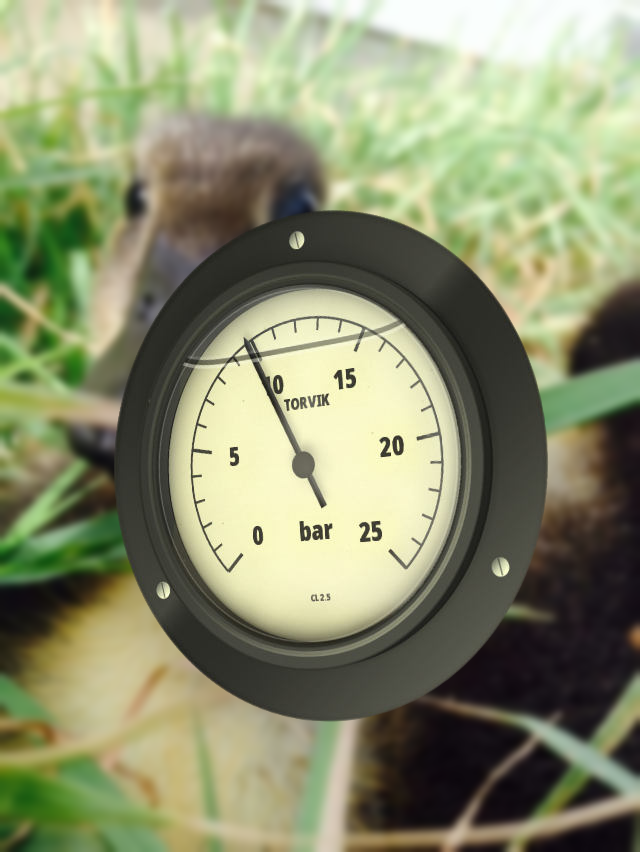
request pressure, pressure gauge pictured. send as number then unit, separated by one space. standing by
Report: 10 bar
